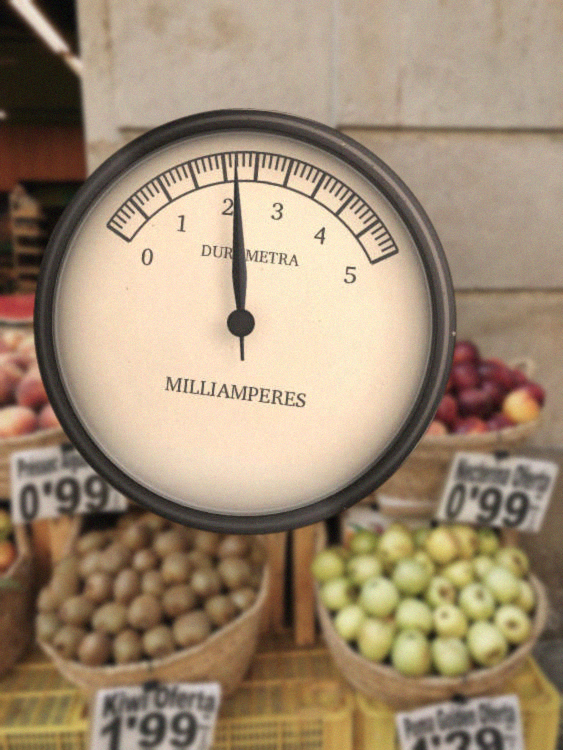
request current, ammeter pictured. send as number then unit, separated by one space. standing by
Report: 2.2 mA
